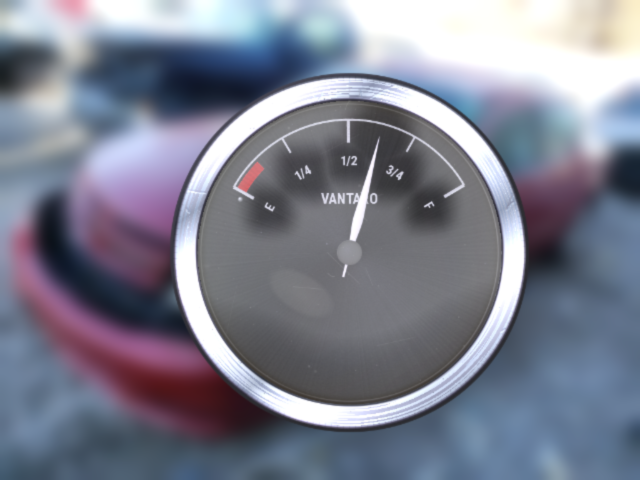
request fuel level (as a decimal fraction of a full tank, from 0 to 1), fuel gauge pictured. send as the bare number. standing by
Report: 0.625
